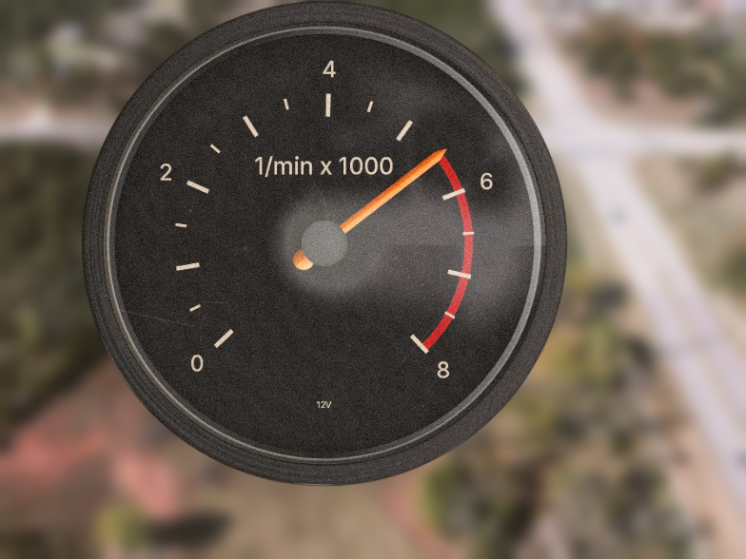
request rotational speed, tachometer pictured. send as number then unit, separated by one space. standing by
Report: 5500 rpm
